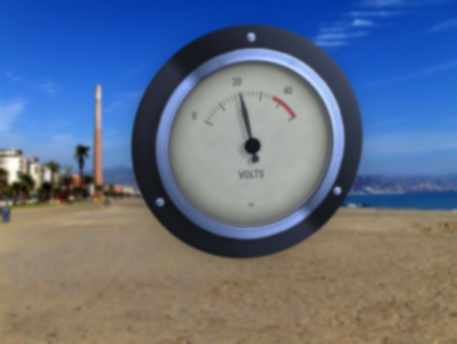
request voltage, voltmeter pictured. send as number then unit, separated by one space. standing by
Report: 20 V
